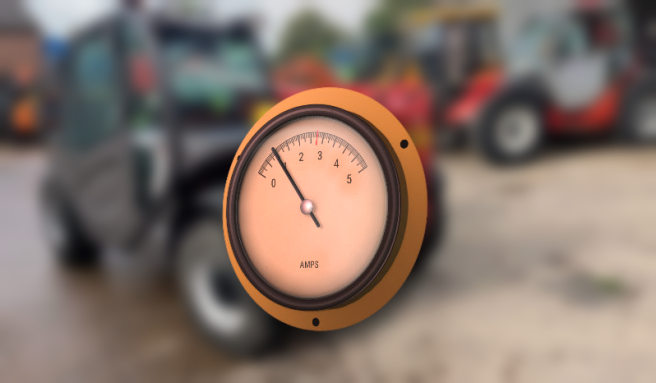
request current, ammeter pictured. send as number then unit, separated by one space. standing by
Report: 1 A
